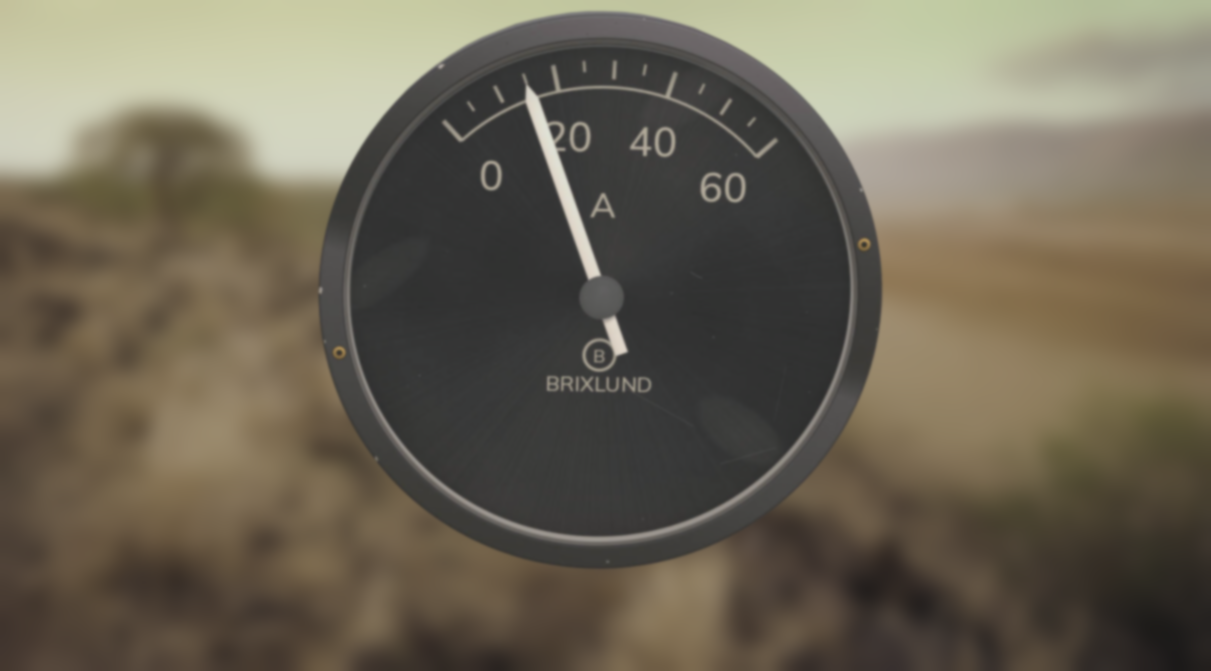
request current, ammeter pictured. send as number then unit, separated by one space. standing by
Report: 15 A
